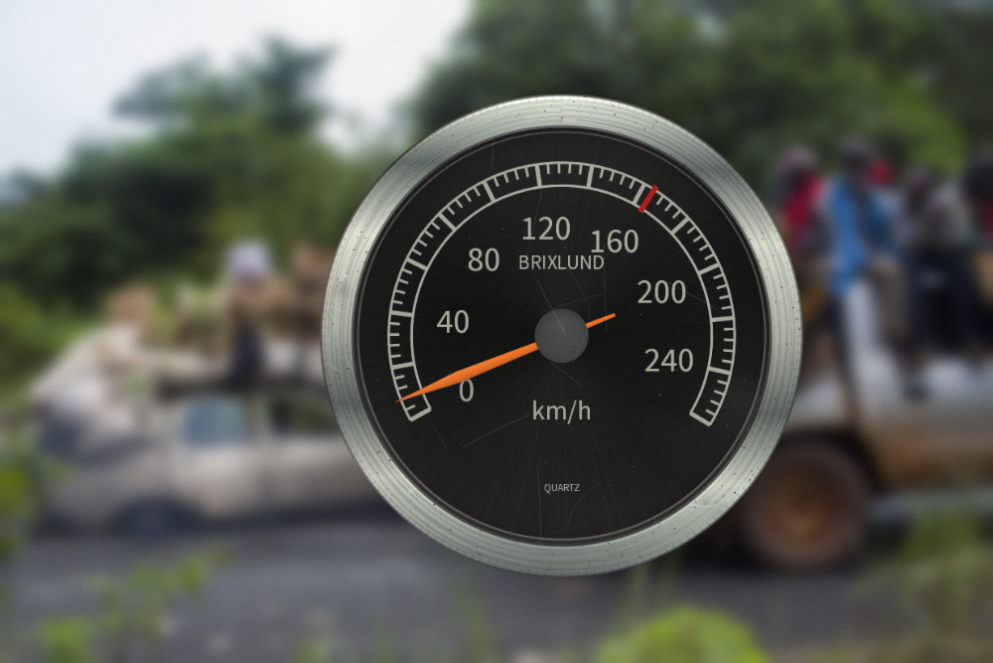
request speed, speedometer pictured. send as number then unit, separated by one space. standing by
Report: 8 km/h
